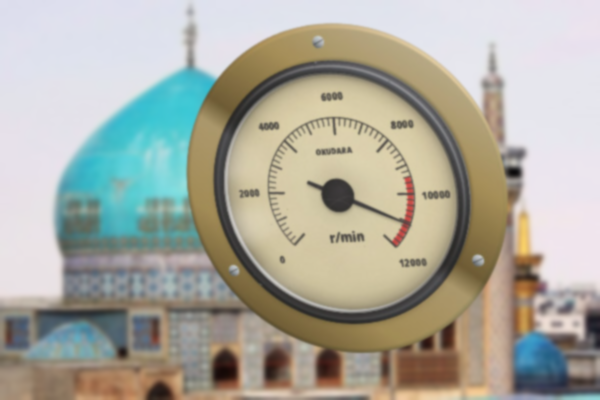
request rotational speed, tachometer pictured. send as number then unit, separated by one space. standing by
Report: 11000 rpm
